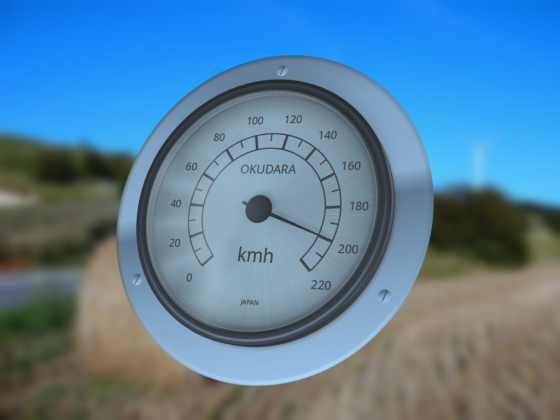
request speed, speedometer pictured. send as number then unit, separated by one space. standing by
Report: 200 km/h
